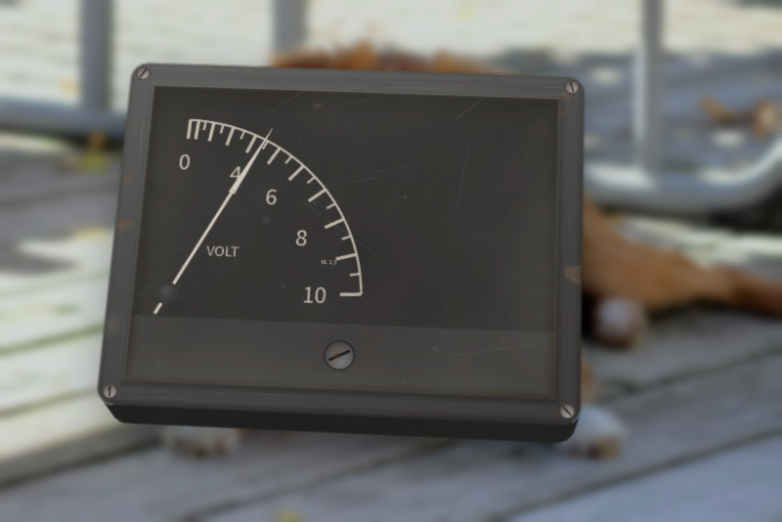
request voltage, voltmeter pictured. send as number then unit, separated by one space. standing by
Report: 4.5 V
